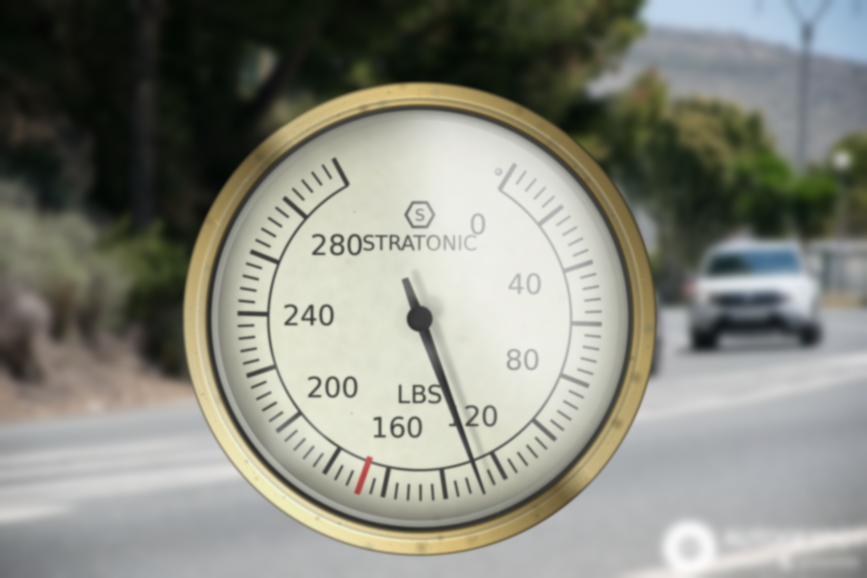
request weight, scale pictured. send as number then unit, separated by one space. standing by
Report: 128 lb
